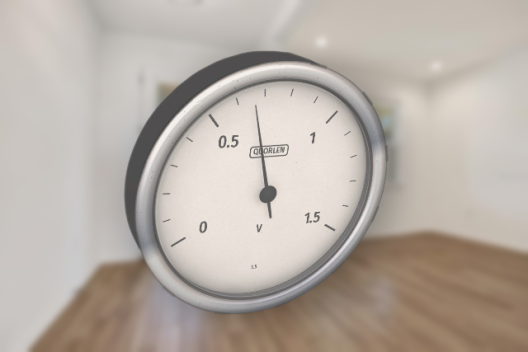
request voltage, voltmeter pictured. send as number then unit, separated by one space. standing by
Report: 0.65 V
